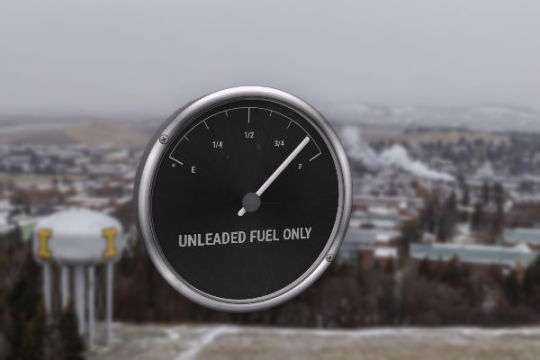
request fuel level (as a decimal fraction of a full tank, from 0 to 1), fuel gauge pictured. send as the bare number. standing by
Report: 0.875
